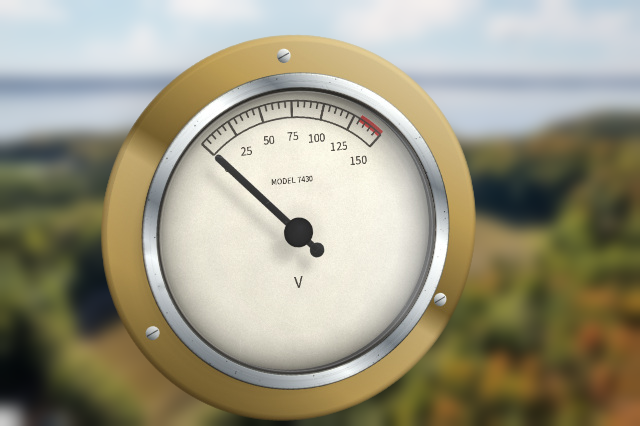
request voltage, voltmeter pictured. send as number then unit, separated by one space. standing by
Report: 0 V
